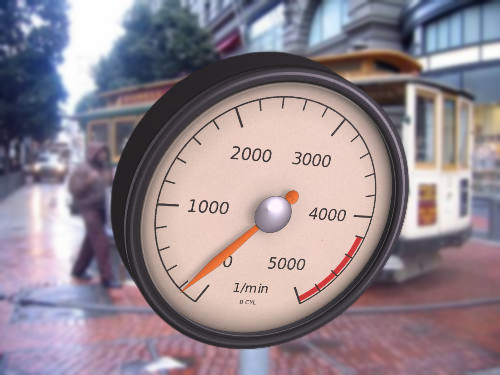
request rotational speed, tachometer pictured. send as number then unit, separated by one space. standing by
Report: 200 rpm
